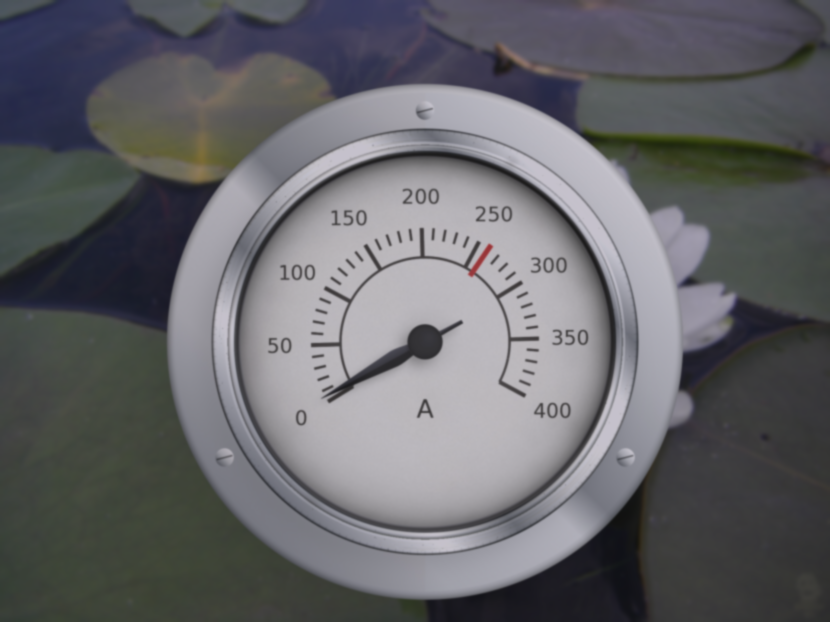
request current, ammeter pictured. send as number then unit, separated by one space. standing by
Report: 5 A
